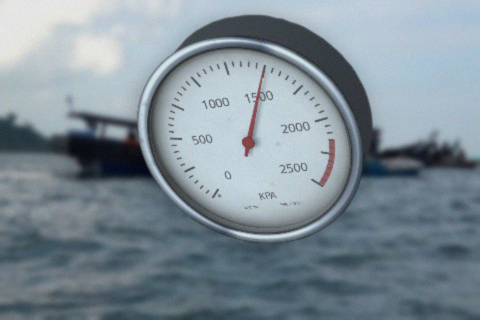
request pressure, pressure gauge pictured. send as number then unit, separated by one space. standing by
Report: 1500 kPa
